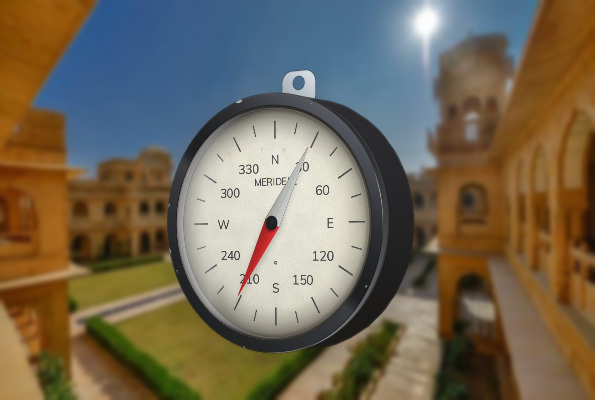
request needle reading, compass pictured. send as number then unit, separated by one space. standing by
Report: 210 °
